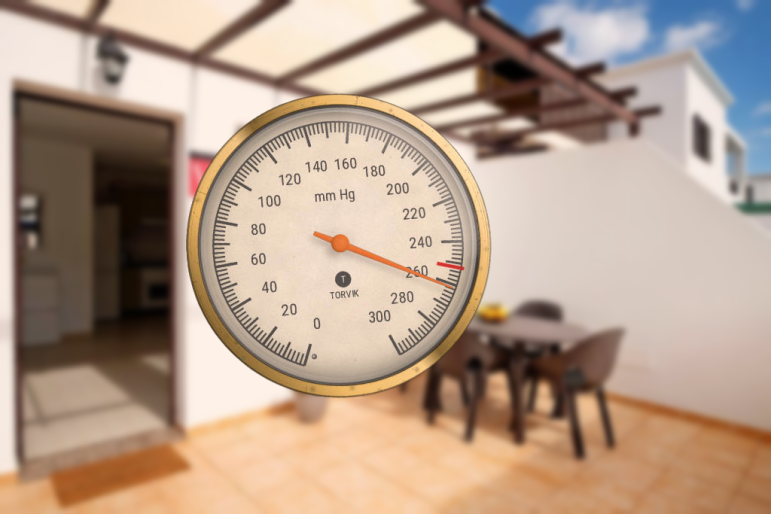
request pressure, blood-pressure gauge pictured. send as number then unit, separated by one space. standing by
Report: 262 mmHg
